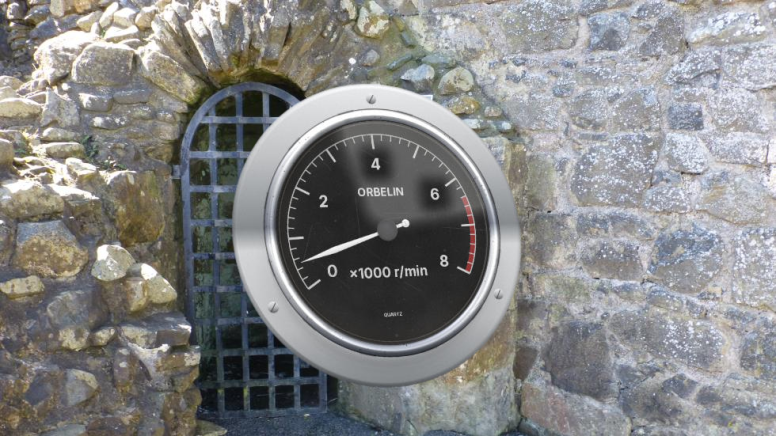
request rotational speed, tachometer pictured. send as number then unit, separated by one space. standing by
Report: 500 rpm
